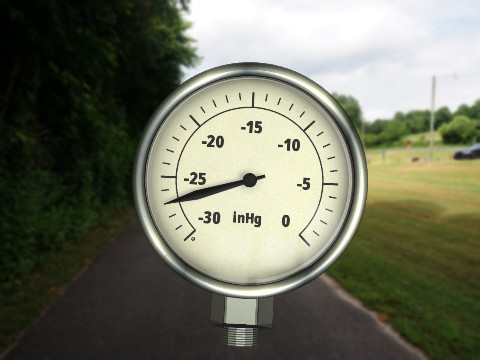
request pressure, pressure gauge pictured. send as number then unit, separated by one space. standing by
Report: -27 inHg
